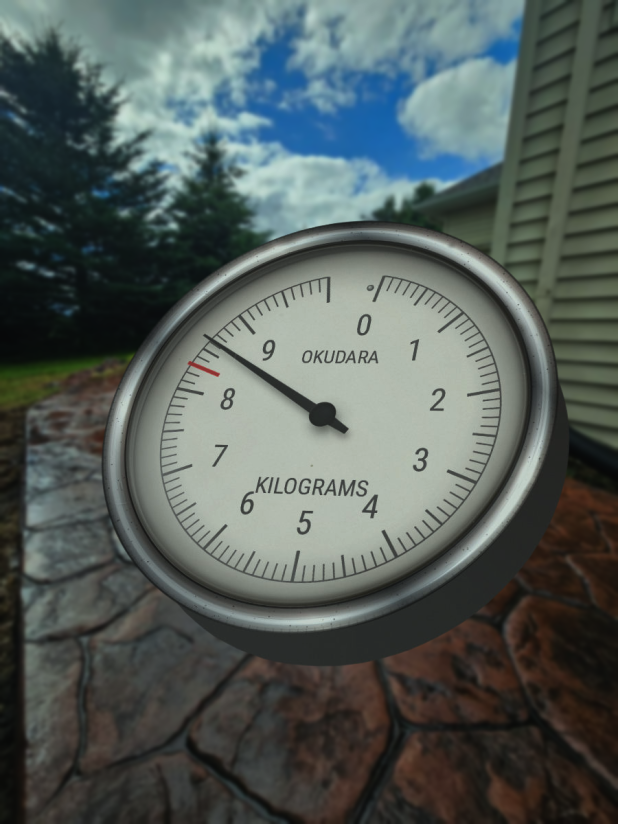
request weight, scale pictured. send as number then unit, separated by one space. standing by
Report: 8.6 kg
